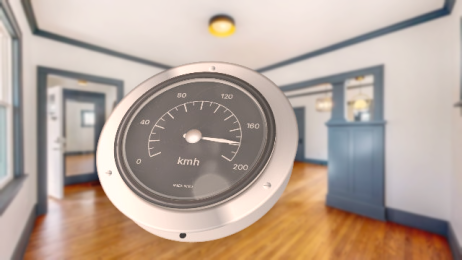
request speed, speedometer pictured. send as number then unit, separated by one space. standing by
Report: 180 km/h
